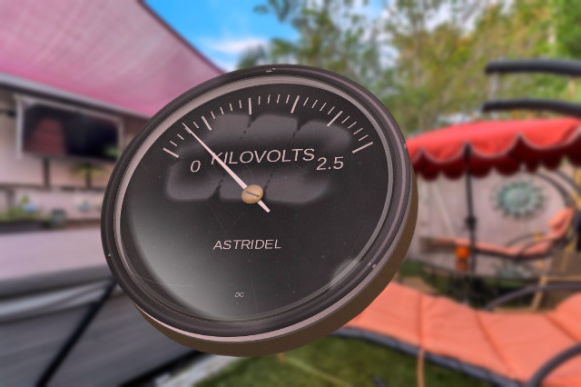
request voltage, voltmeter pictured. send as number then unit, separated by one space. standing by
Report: 0.3 kV
